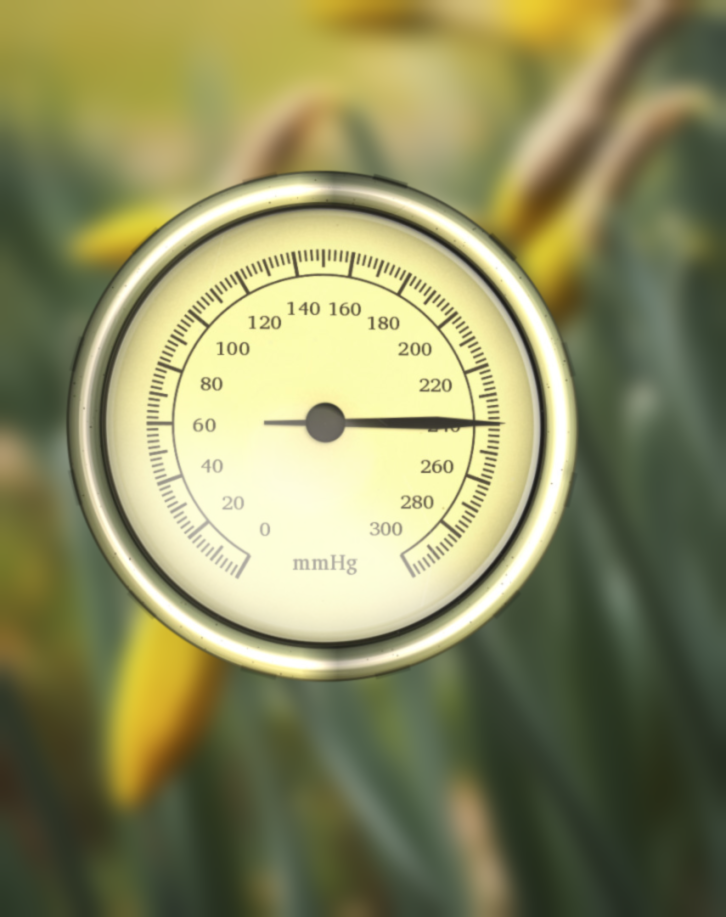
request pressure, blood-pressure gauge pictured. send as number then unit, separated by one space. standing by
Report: 240 mmHg
